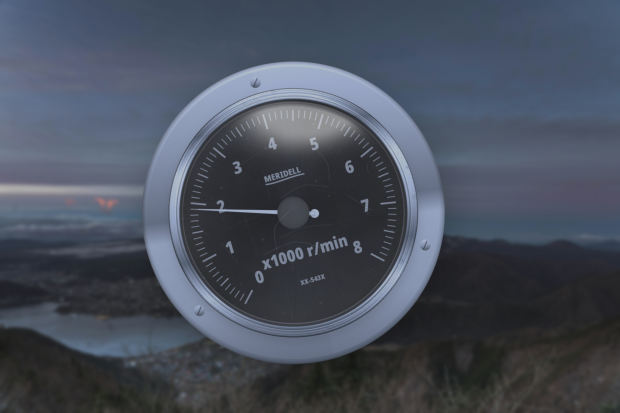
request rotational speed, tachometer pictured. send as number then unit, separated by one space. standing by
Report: 1900 rpm
